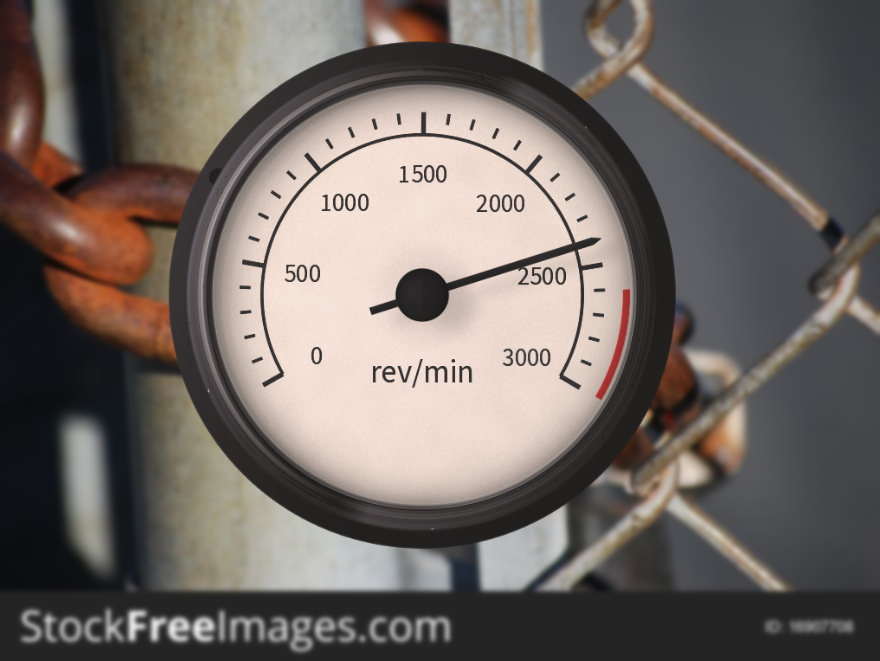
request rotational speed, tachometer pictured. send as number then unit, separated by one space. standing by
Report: 2400 rpm
